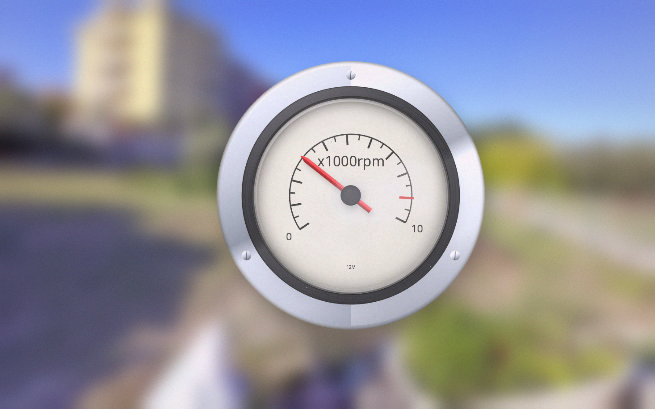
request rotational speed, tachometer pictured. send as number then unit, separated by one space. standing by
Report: 3000 rpm
